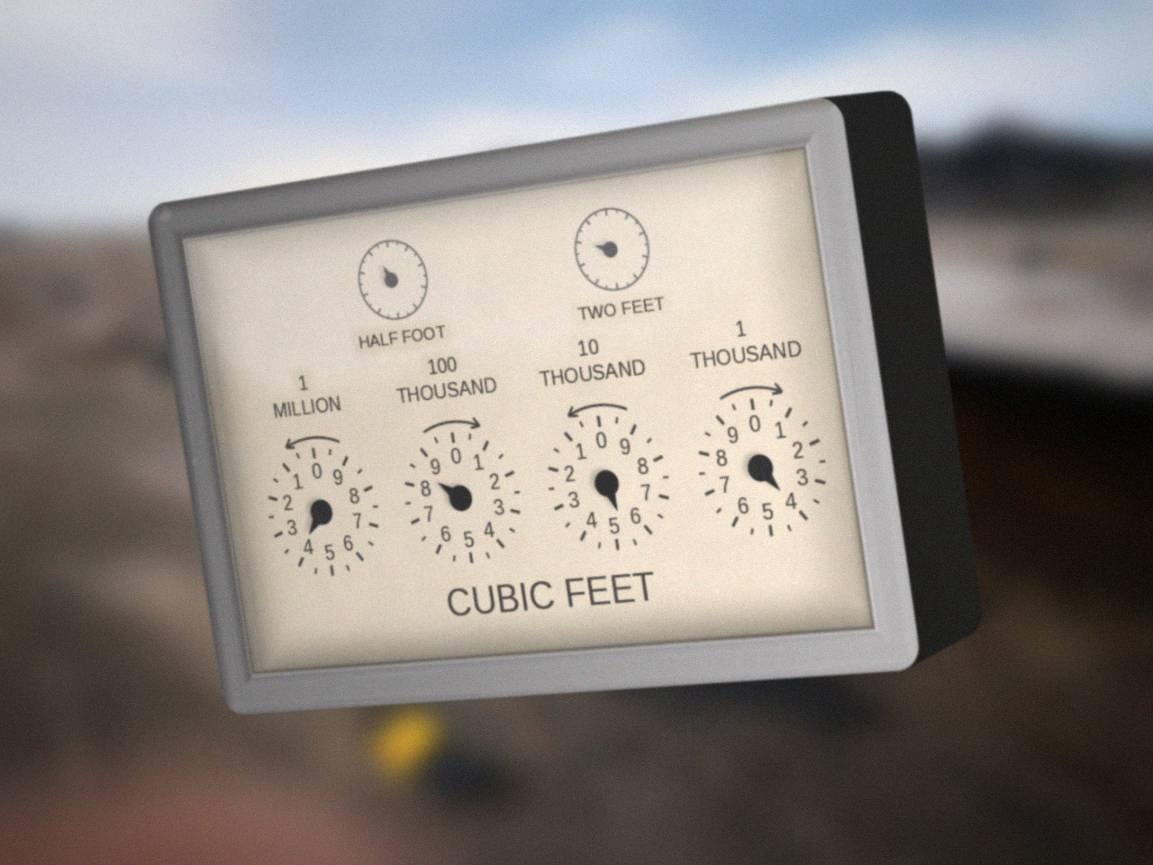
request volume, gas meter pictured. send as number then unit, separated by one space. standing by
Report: 385400 ft³
